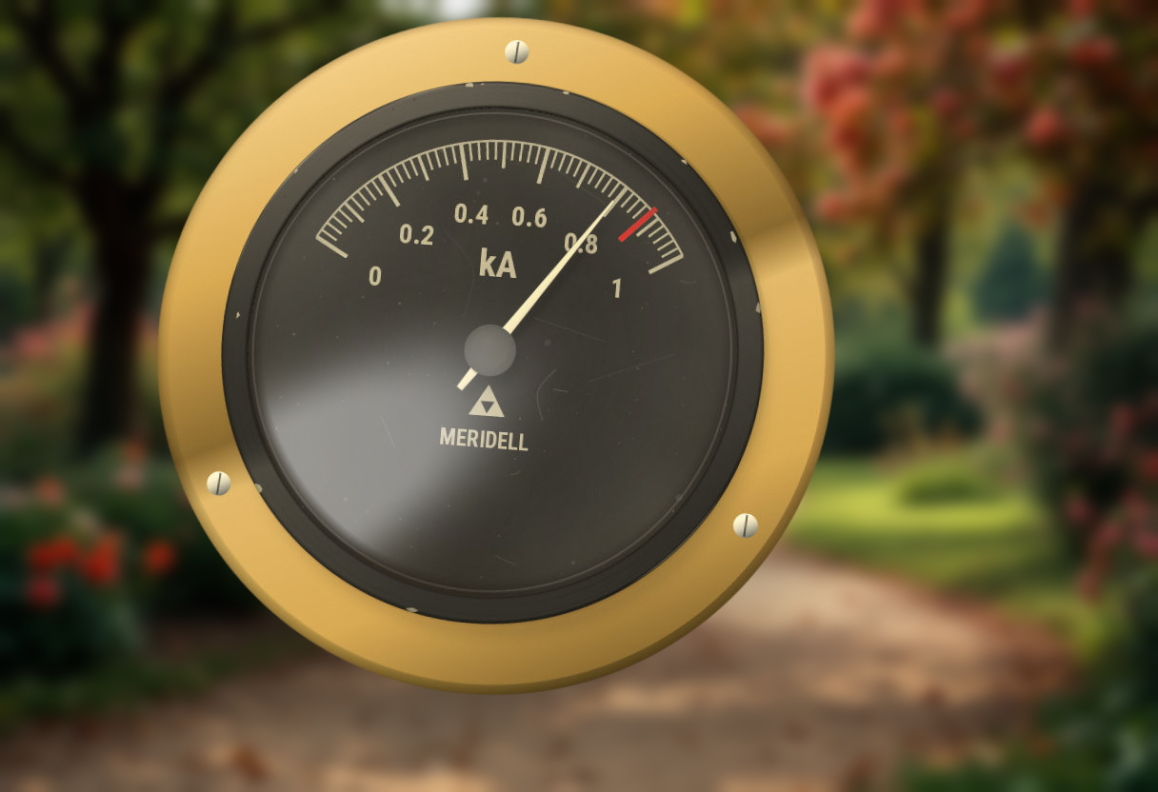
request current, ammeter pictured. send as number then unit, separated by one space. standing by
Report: 0.8 kA
